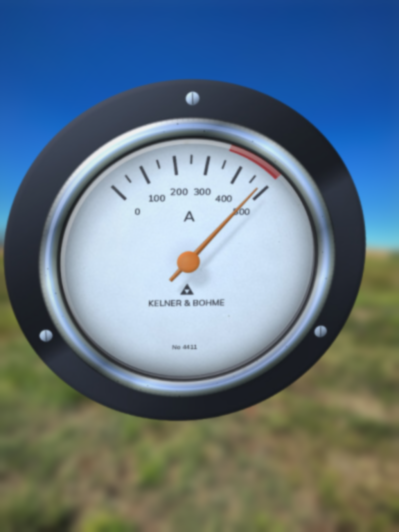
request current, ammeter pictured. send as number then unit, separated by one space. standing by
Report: 475 A
